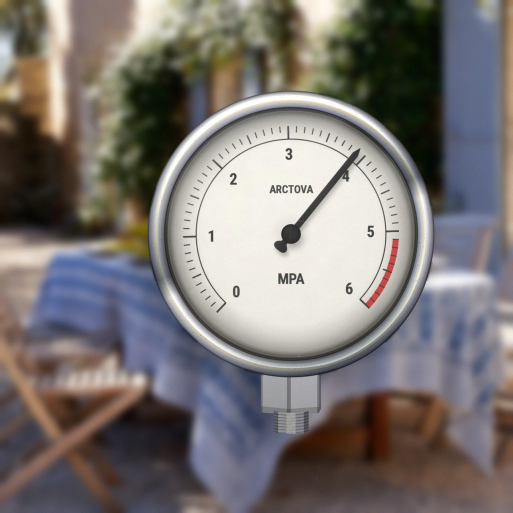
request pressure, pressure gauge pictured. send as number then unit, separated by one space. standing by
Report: 3.9 MPa
